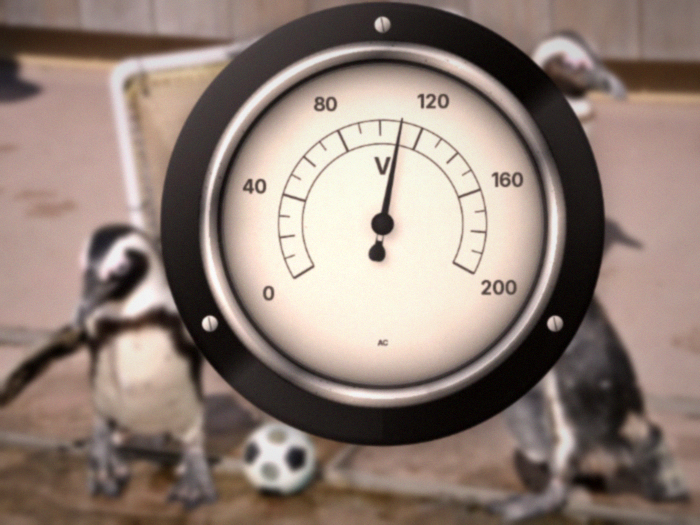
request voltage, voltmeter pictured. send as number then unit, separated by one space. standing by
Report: 110 V
